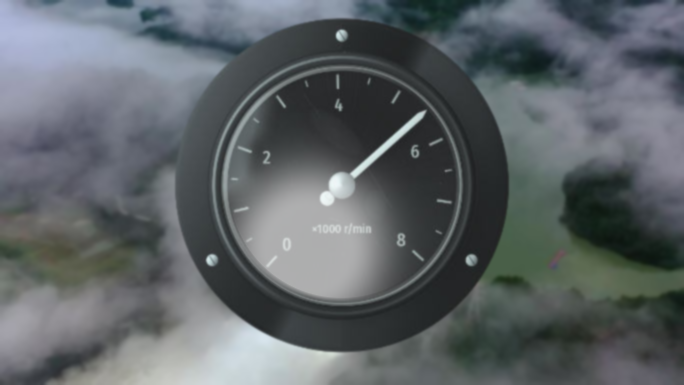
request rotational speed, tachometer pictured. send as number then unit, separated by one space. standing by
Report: 5500 rpm
